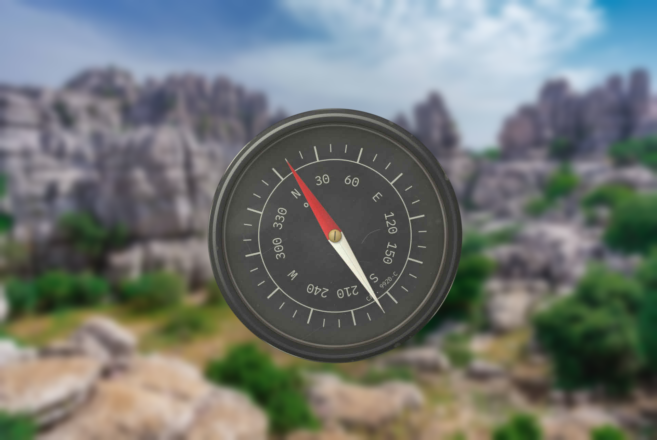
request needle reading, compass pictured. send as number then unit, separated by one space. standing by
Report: 10 °
